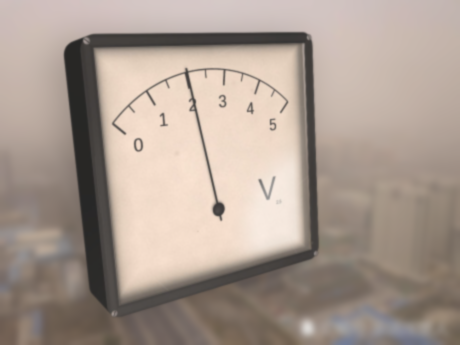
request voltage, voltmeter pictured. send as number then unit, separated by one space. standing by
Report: 2 V
